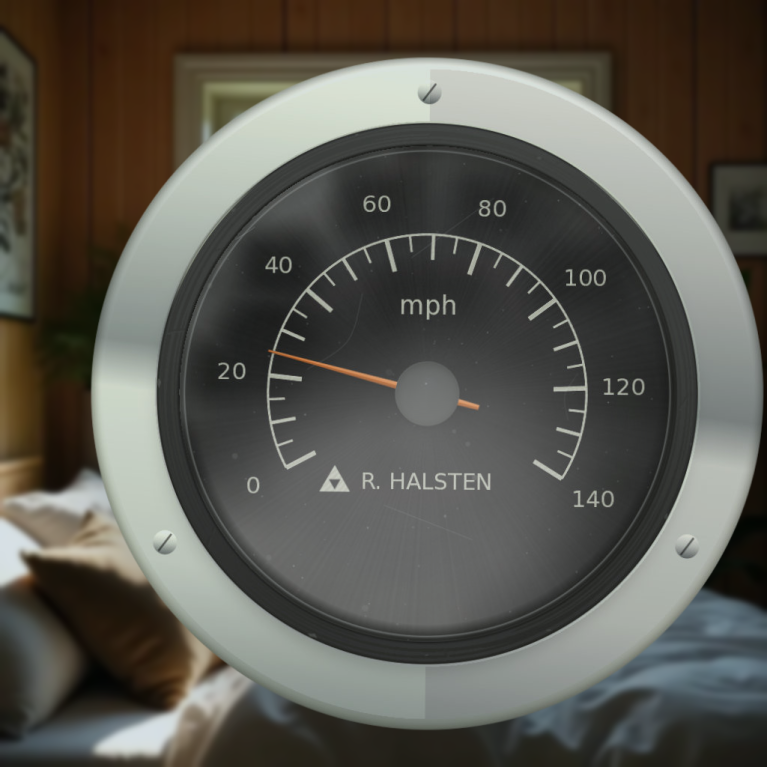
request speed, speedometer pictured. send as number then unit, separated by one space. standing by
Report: 25 mph
